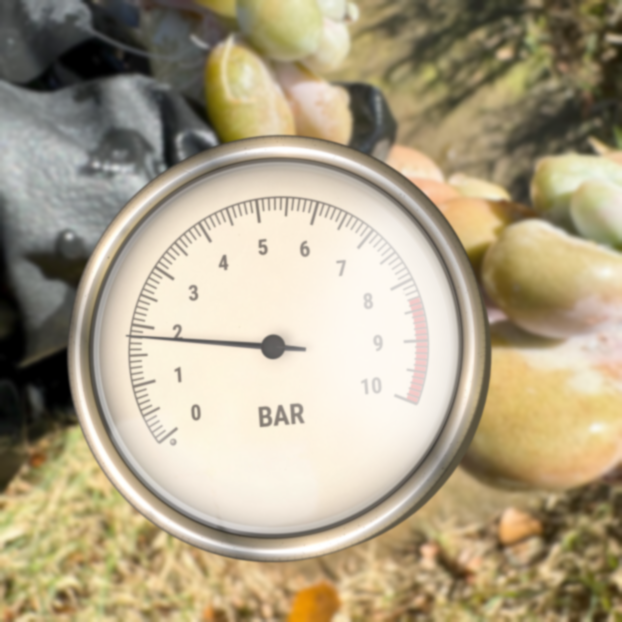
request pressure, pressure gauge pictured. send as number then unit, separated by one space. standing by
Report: 1.8 bar
